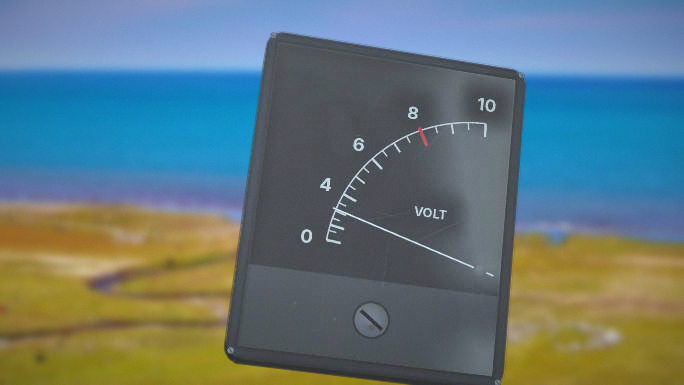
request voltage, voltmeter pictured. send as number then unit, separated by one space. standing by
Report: 3 V
